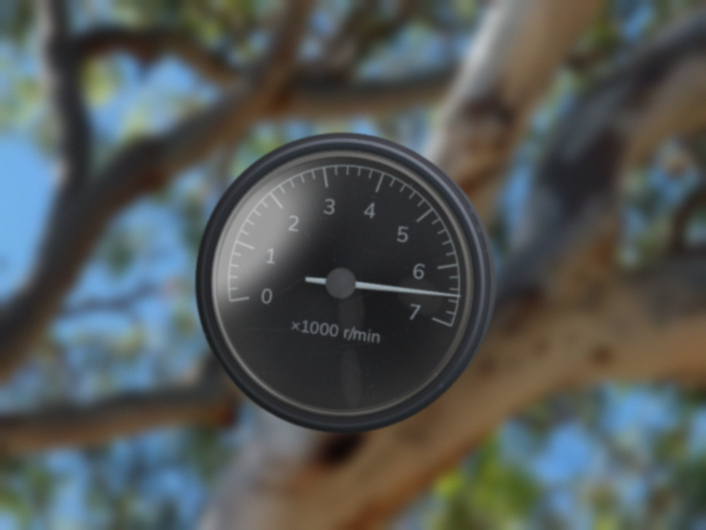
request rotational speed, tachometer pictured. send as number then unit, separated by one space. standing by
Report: 6500 rpm
